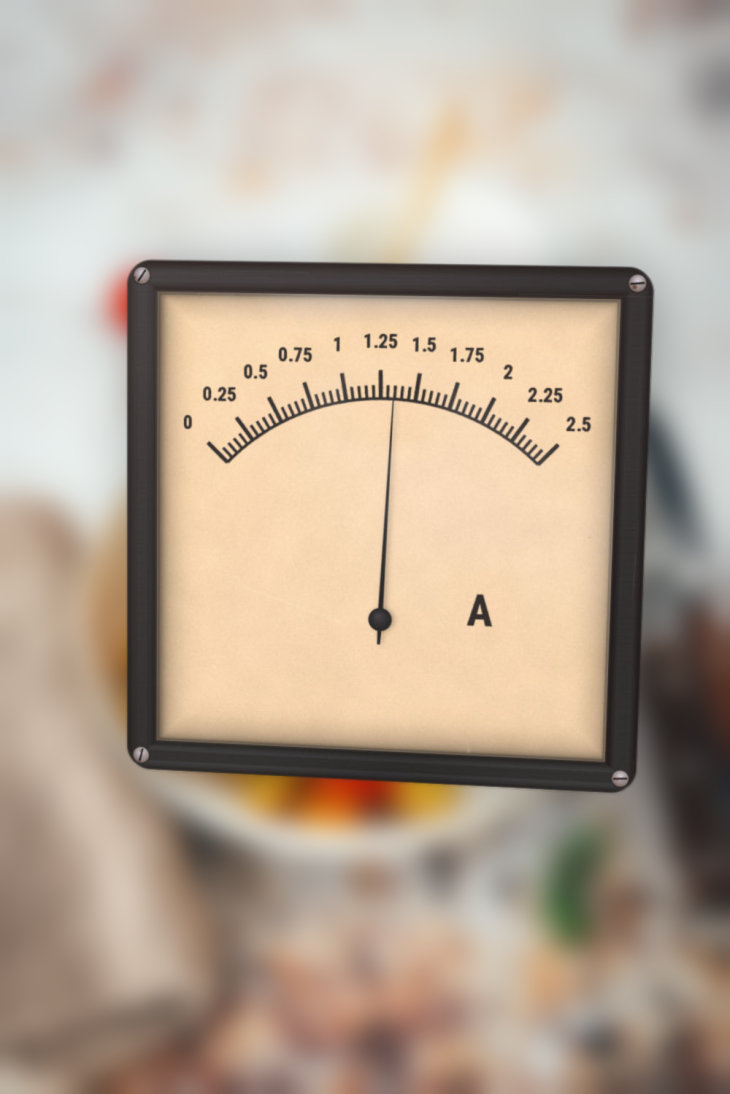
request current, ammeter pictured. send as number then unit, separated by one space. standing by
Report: 1.35 A
